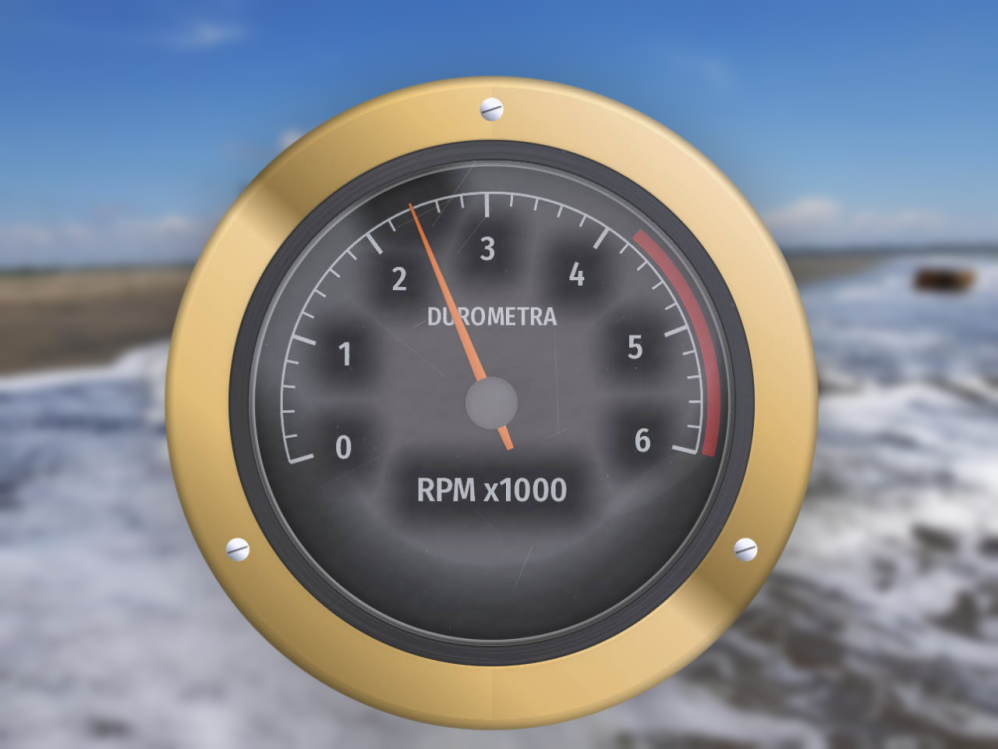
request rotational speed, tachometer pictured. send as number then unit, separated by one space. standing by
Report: 2400 rpm
